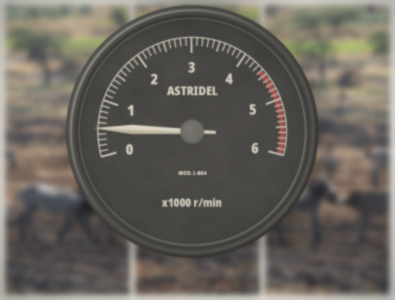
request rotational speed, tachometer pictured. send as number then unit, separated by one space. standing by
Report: 500 rpm
